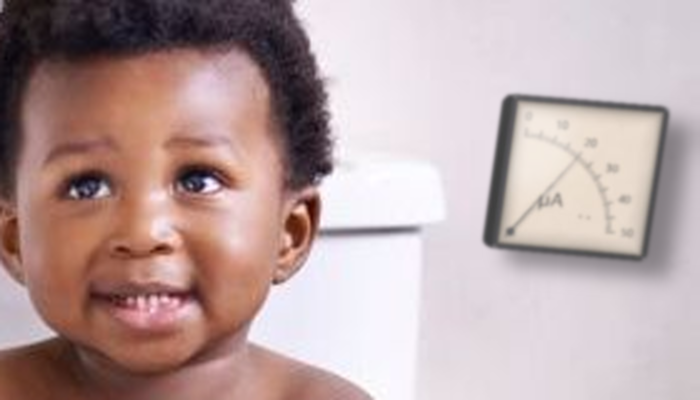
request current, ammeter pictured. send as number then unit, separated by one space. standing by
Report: 20 µA
